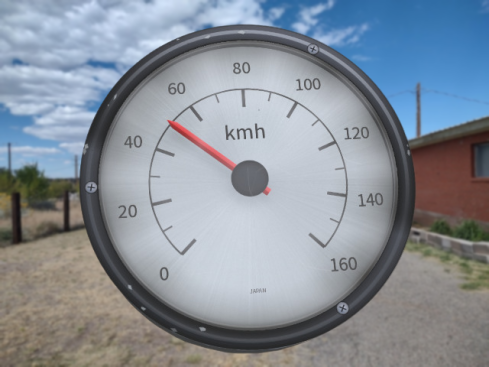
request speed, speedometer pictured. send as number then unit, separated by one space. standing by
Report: 50 km/h
